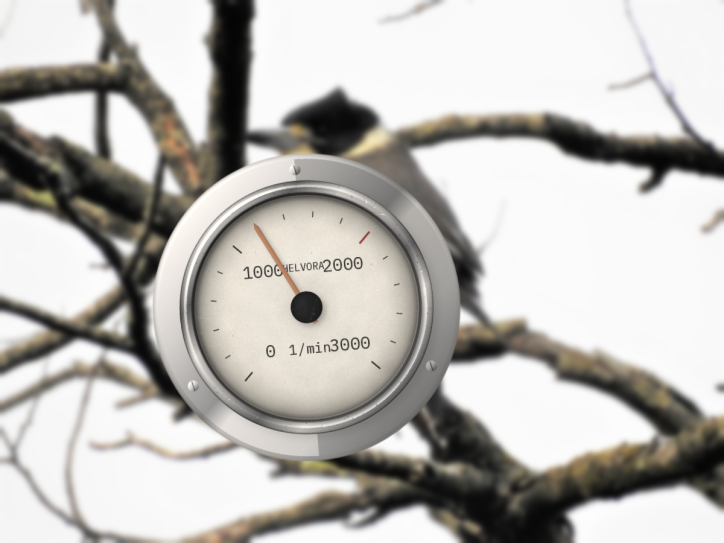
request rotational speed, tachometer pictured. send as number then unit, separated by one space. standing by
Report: 1200 rpm
